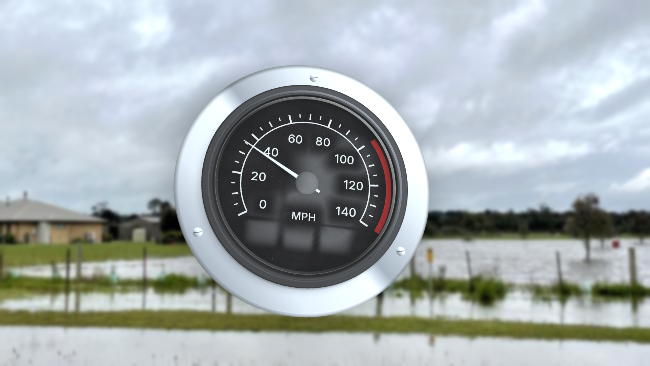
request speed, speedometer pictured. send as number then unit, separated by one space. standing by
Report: 35 mph
